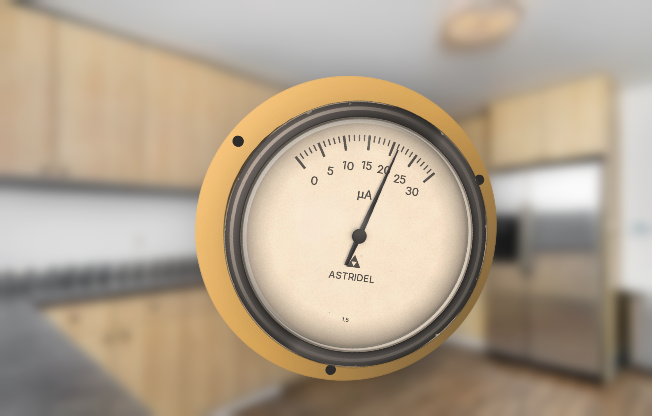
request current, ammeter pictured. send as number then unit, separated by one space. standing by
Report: 21 µA
